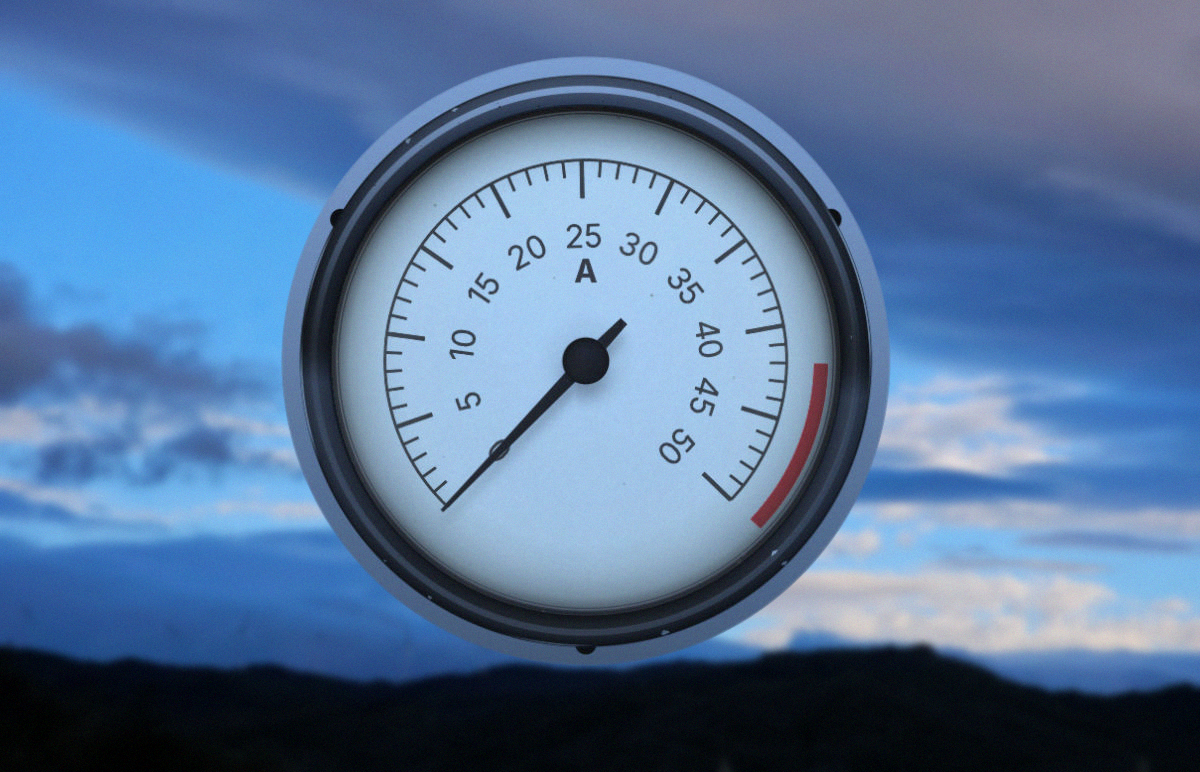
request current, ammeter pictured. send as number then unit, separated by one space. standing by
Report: 0 A
